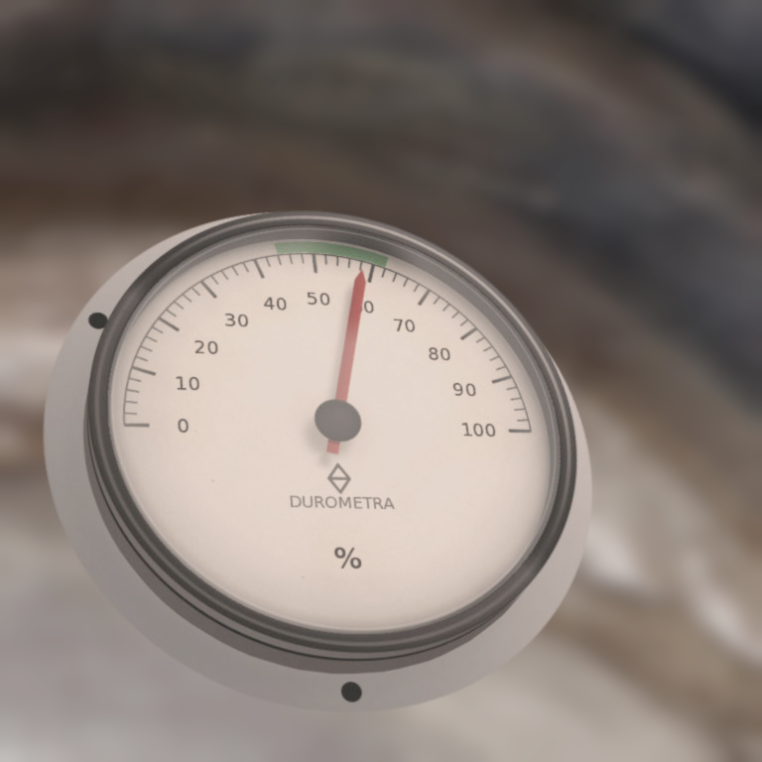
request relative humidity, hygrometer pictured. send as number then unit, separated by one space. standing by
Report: 58 %
